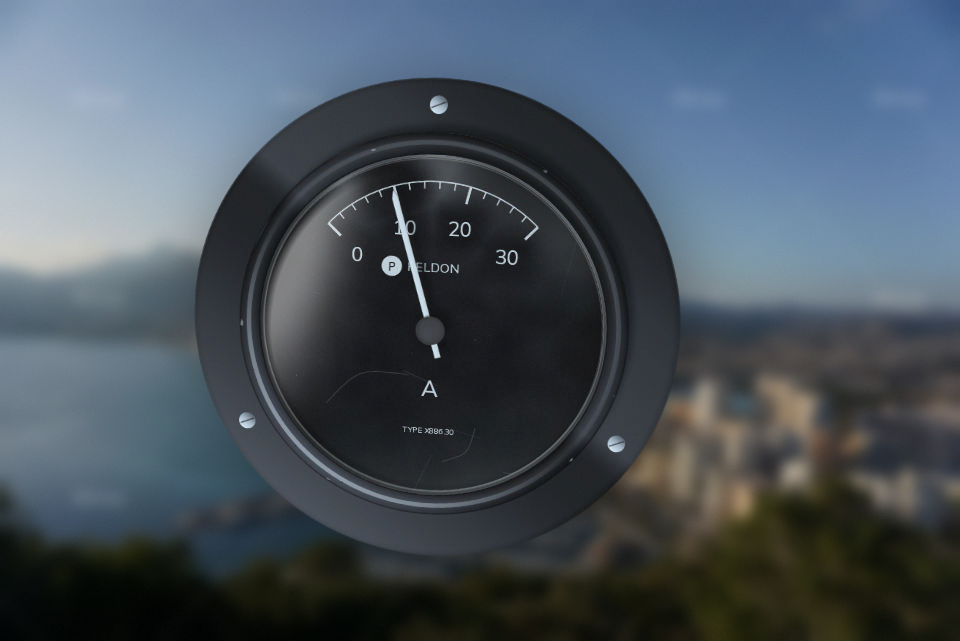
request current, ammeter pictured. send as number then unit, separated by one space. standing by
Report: 10 A
